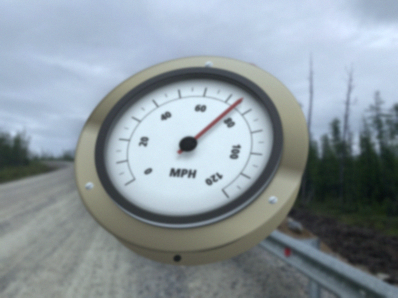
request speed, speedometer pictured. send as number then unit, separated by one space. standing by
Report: 75 mph
